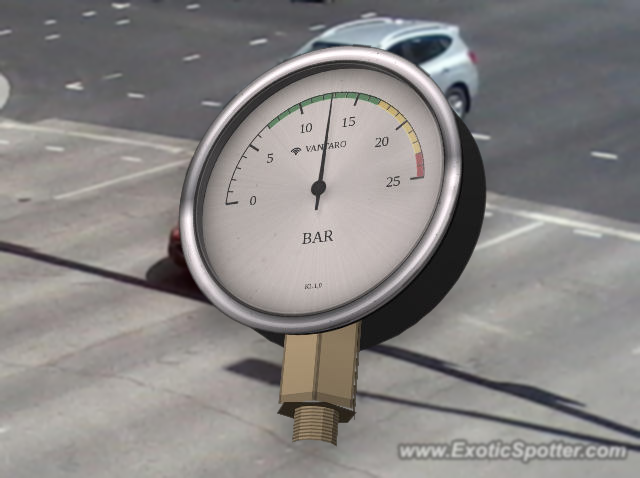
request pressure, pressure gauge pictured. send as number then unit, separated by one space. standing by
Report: 13 bar
